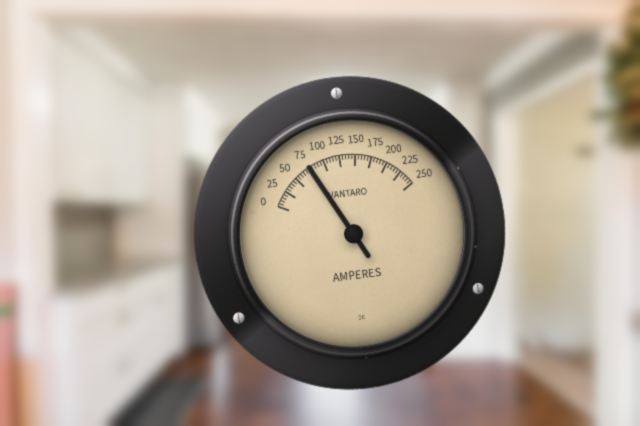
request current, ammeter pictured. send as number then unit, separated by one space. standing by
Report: 75 A
